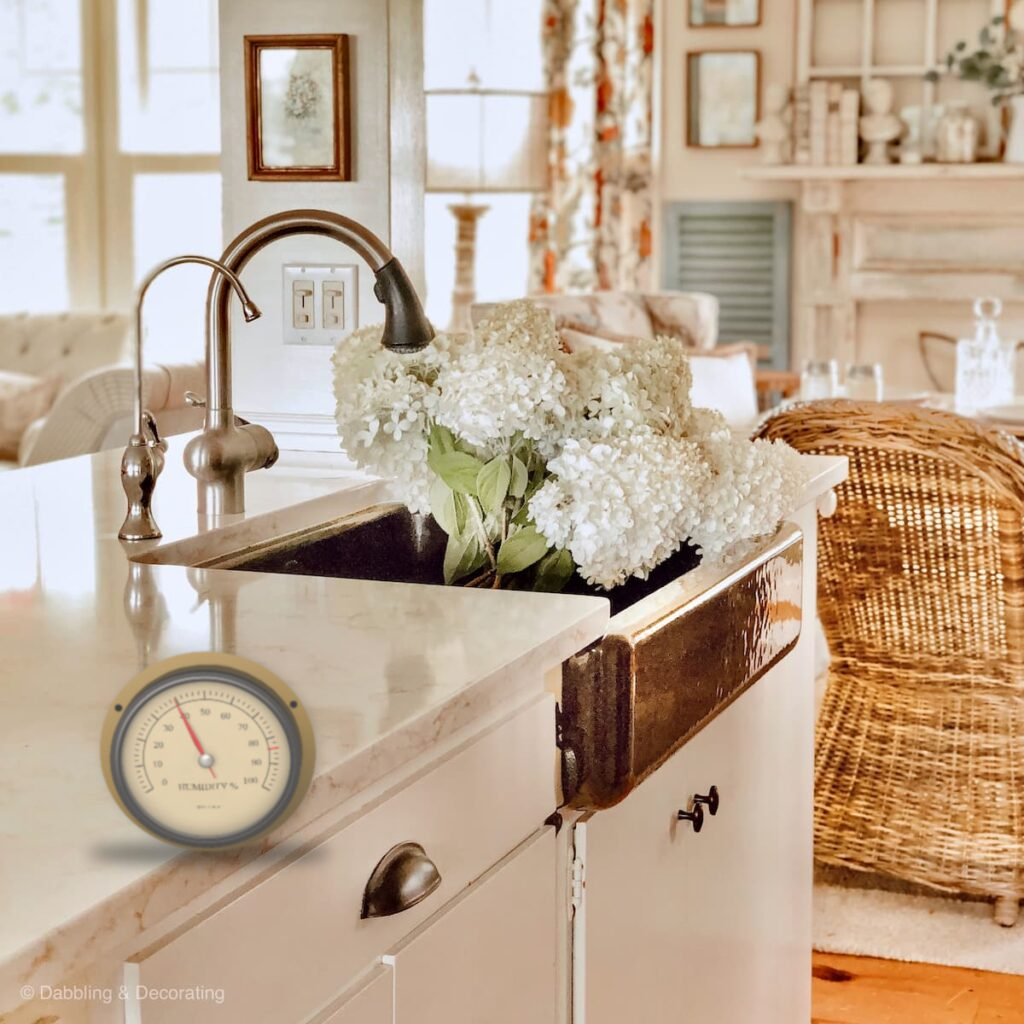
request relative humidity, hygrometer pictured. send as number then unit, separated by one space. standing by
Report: 40 %
